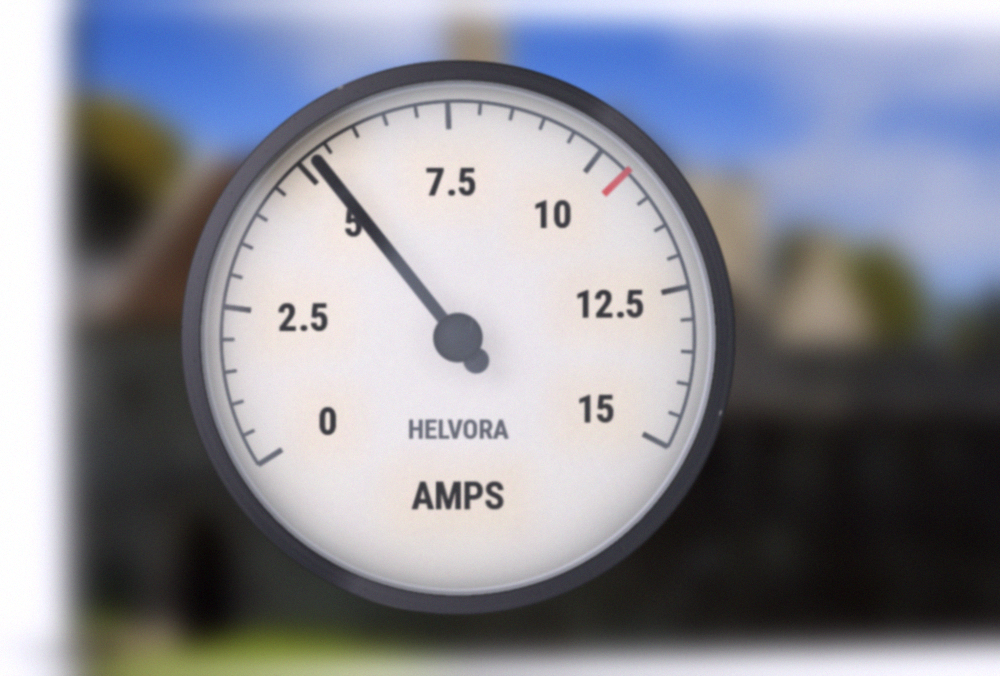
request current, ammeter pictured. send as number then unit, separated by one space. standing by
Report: 5.25 A
